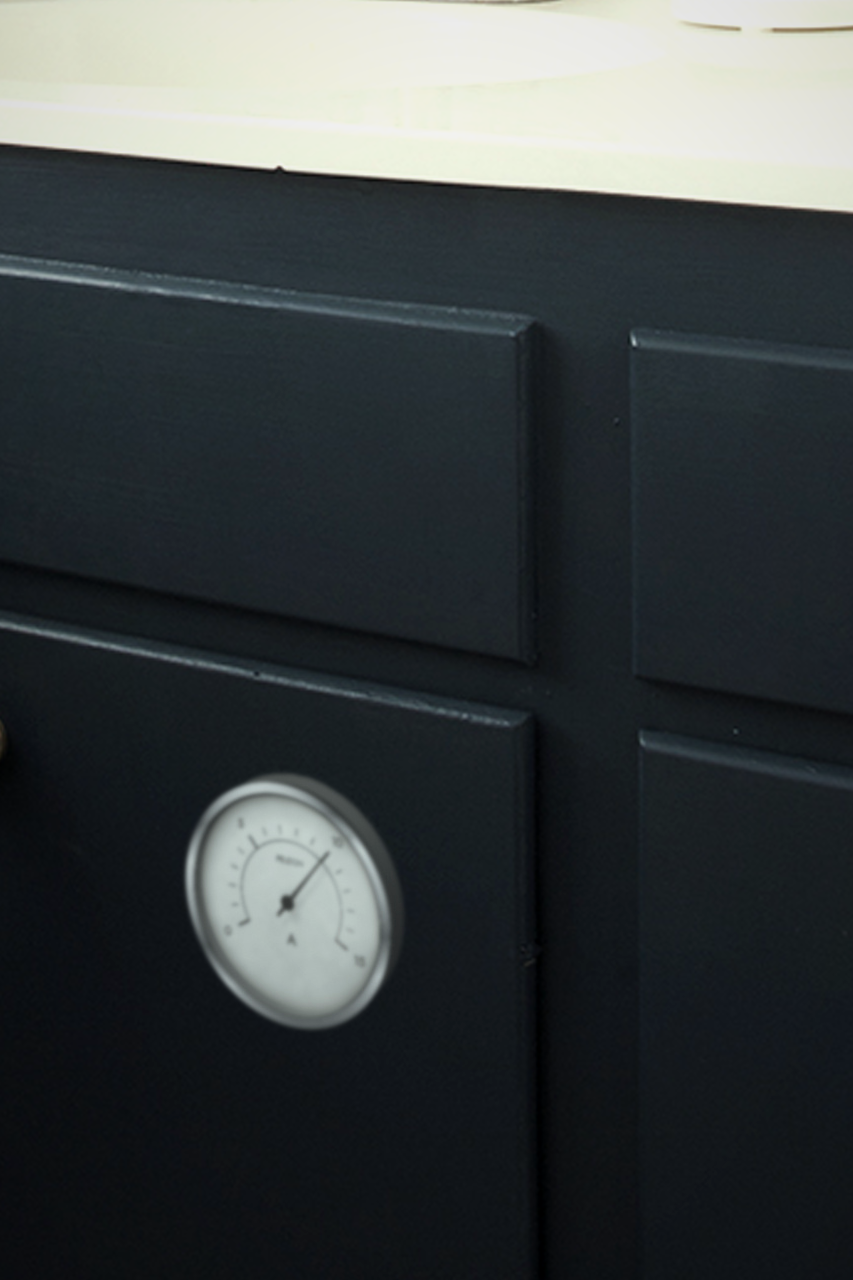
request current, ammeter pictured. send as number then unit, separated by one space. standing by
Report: 10 A
